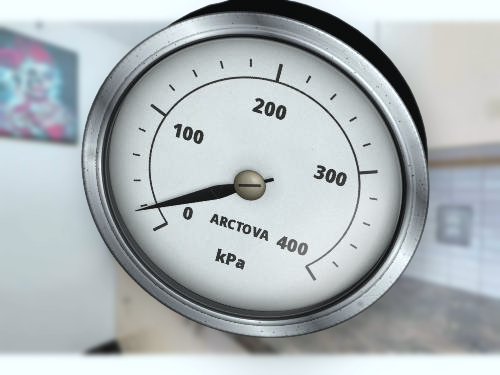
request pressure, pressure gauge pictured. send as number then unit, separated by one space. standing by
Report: 20 kPa
